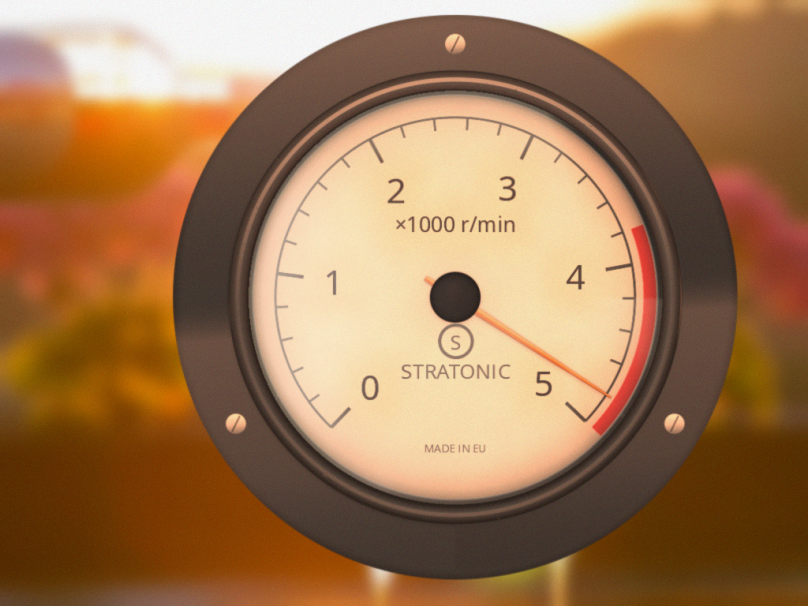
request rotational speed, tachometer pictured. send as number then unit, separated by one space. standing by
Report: 4800 rpm
